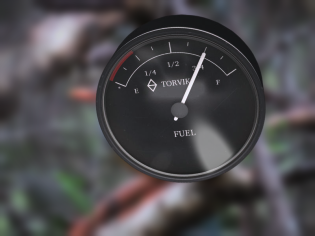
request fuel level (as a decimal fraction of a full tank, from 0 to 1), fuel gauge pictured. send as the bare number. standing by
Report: 0.75
